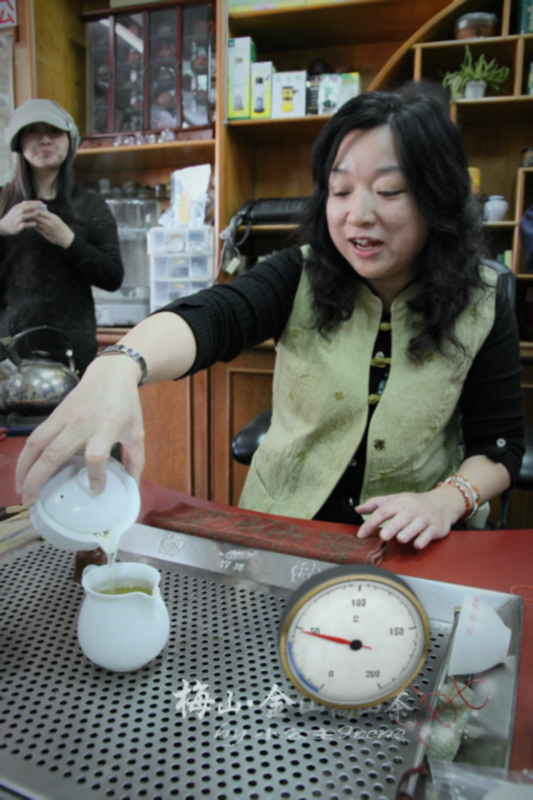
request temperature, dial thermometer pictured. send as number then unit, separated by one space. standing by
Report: 50 °C
